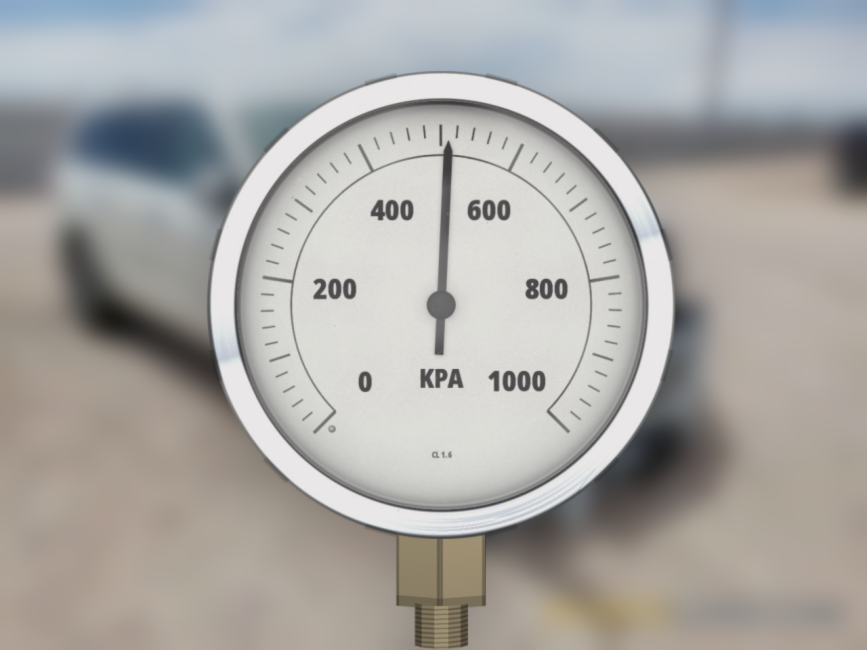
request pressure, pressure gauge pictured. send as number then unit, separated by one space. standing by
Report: 510 kPa
